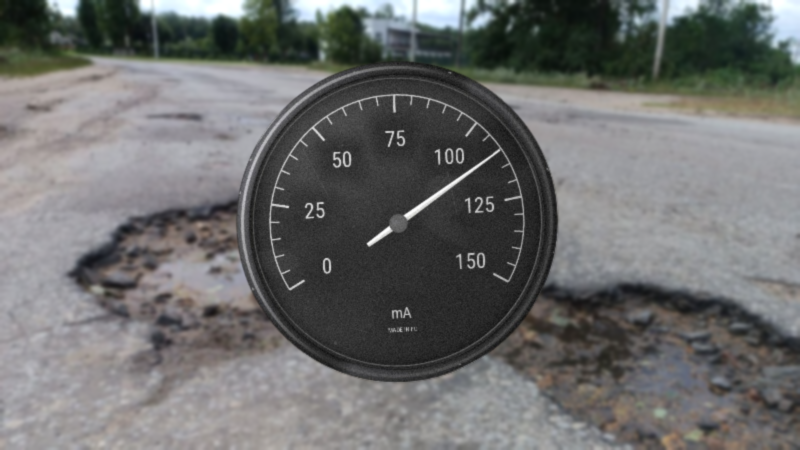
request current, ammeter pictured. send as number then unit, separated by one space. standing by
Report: 110 mA
